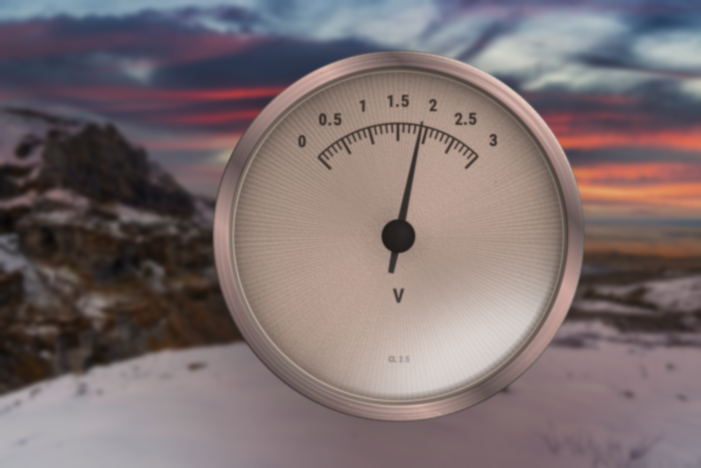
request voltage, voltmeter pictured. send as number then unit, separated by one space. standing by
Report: 1.9 V
